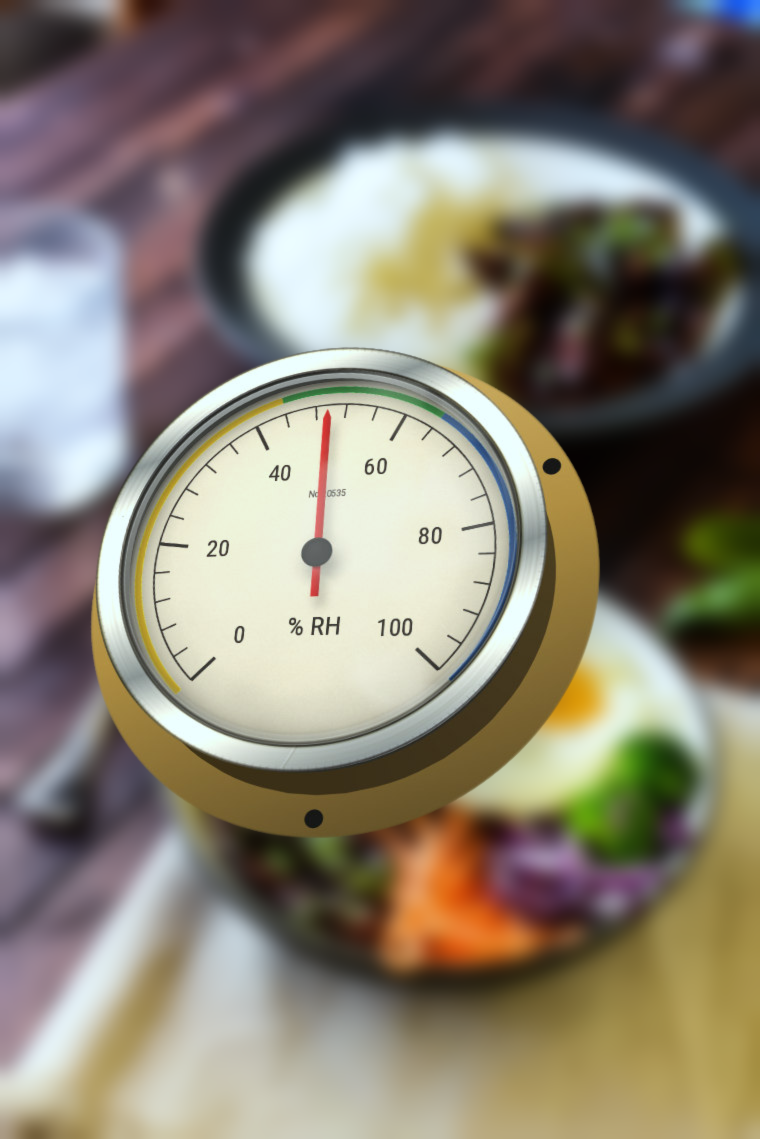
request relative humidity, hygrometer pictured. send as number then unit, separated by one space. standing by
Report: 50 %
